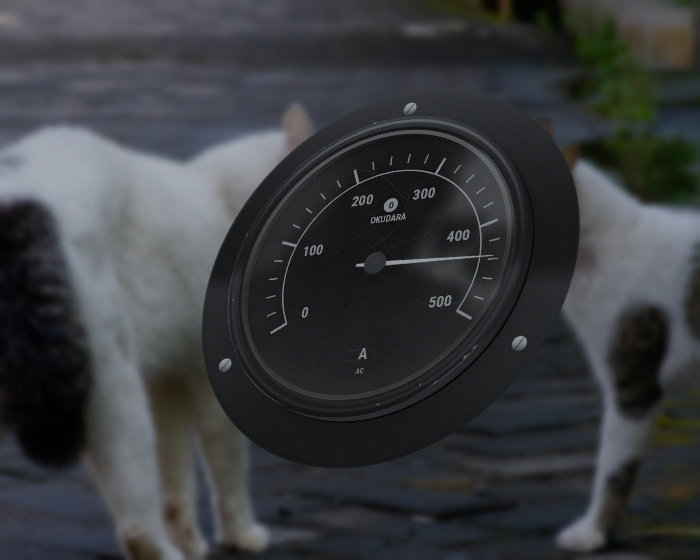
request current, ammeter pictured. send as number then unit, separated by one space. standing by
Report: 440 A
